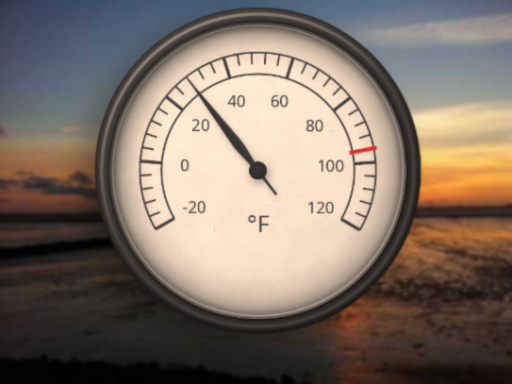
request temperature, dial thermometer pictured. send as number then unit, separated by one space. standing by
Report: 28 °F
